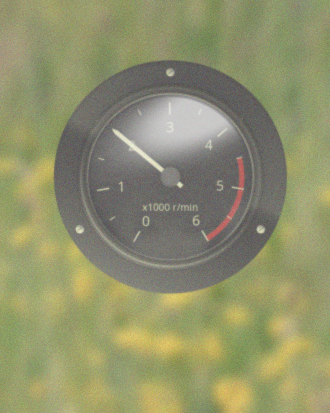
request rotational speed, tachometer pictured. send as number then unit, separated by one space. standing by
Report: 2000 rpm
